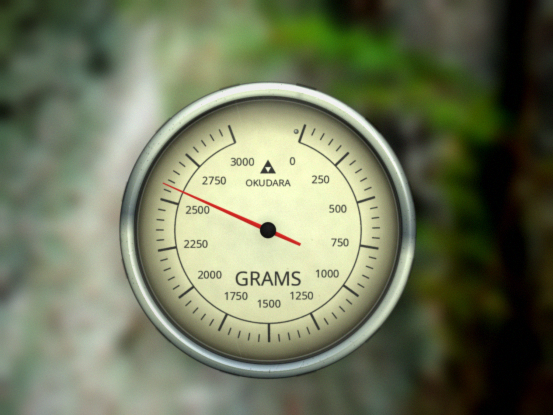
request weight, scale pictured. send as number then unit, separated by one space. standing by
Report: 2575 g
